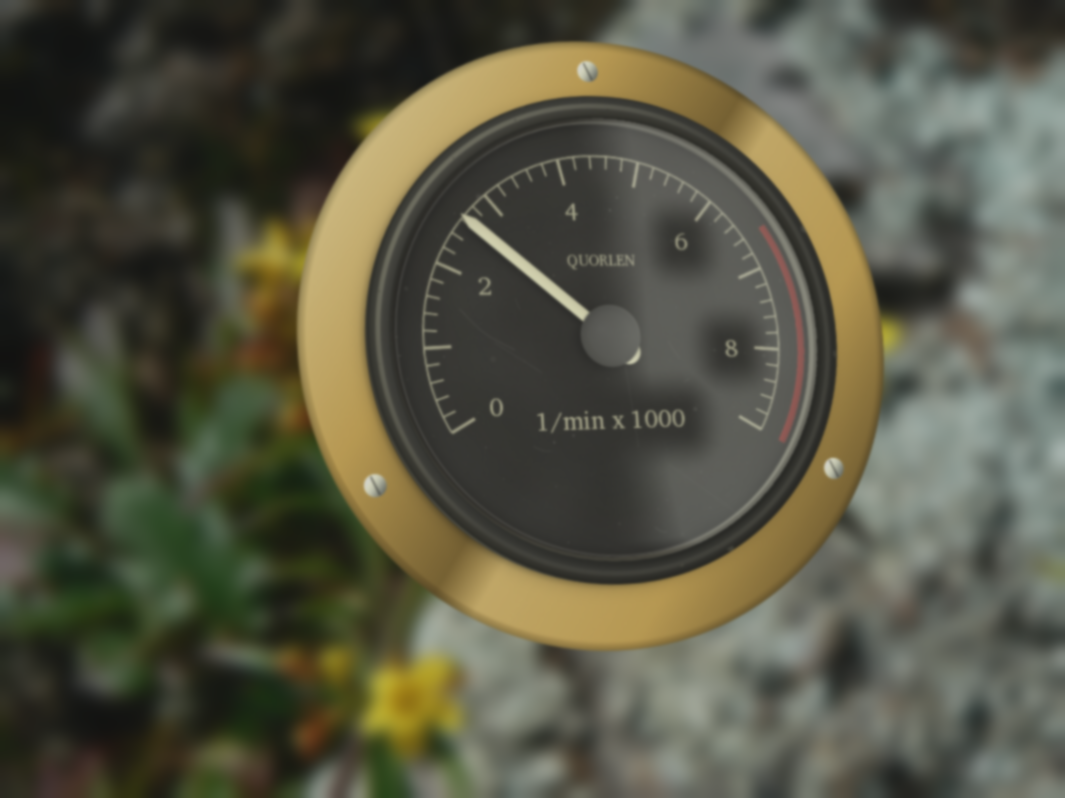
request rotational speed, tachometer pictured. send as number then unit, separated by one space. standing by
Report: 2600 rpm
